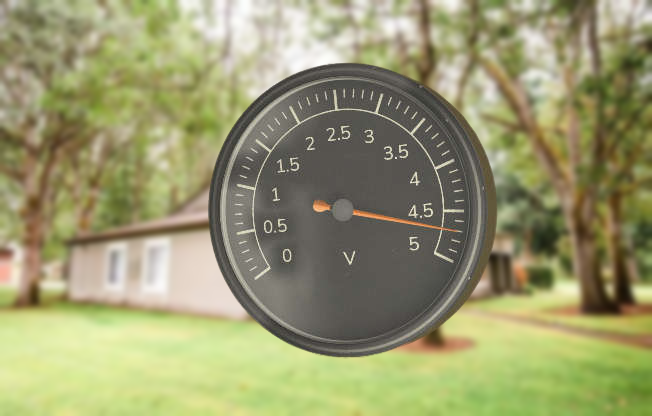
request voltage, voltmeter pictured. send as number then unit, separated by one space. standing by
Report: 4.7 V
